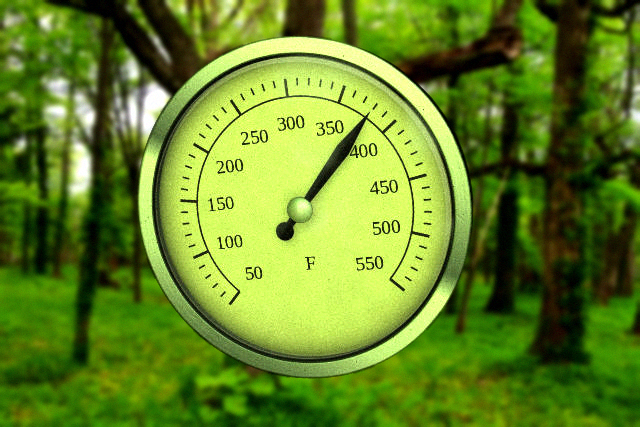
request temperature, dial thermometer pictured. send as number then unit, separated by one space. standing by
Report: 380 °F
